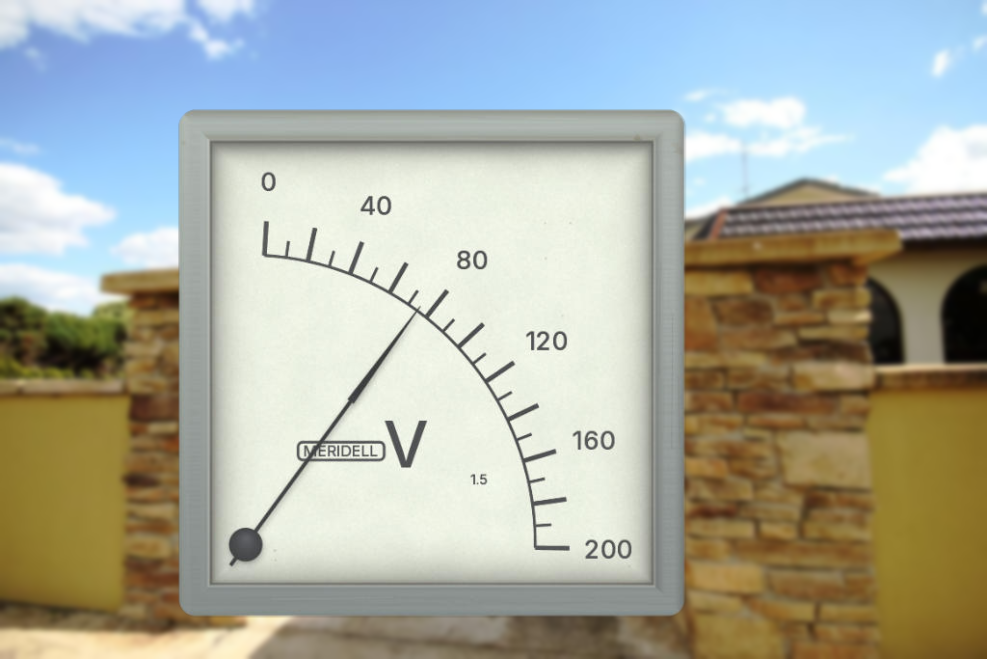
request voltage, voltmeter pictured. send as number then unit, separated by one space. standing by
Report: 75 V
